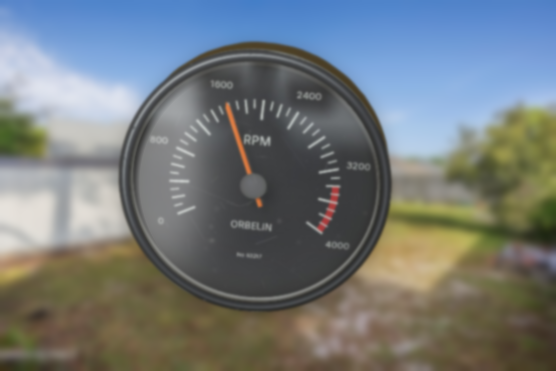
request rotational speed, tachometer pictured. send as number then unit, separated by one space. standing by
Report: 1600 rpm
